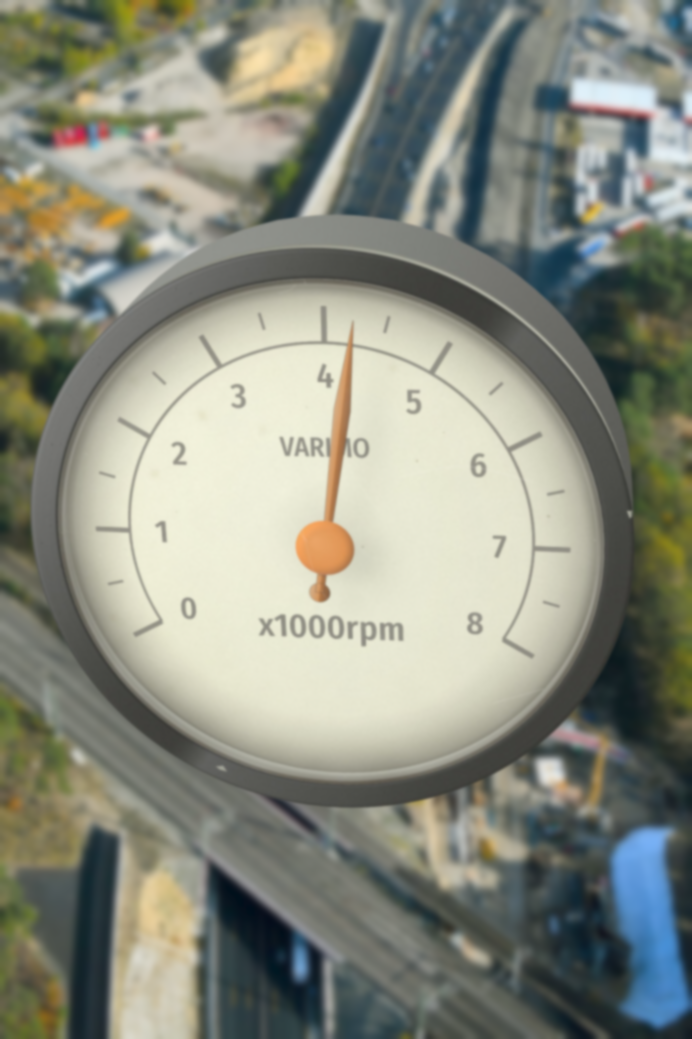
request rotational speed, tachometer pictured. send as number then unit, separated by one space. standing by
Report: 4250 rpm
